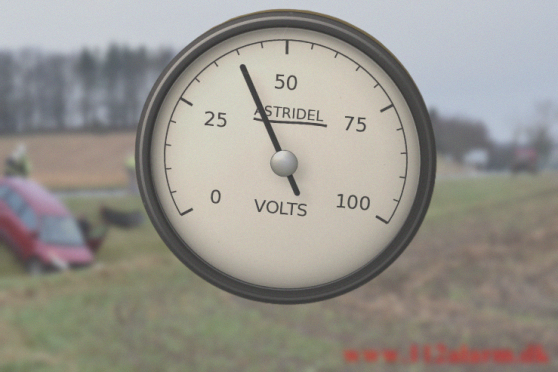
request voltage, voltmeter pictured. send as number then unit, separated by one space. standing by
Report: 40 V
